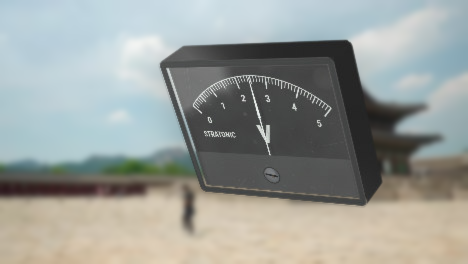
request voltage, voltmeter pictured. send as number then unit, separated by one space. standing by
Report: 2.5 V
